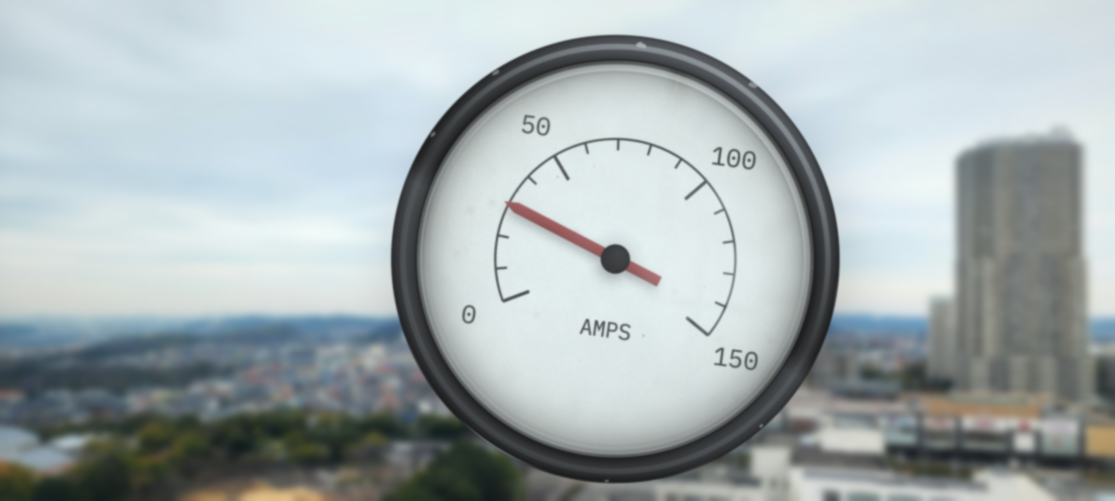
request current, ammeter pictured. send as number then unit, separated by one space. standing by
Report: 30 A
